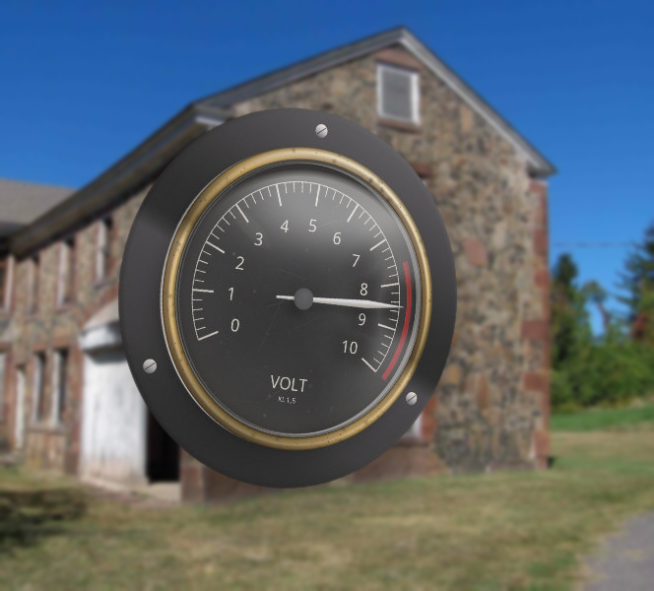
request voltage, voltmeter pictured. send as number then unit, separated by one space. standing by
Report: 8.5 V
